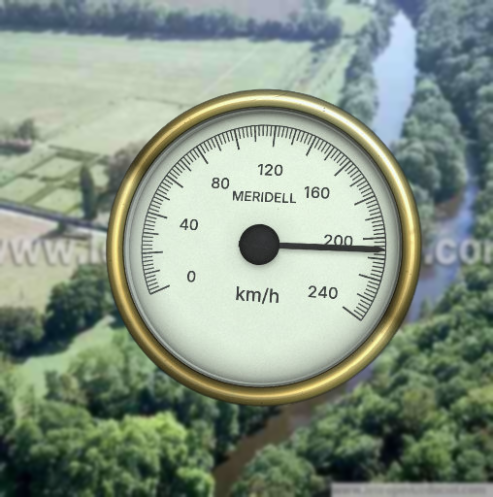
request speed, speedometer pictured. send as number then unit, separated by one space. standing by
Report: 206 km/h
